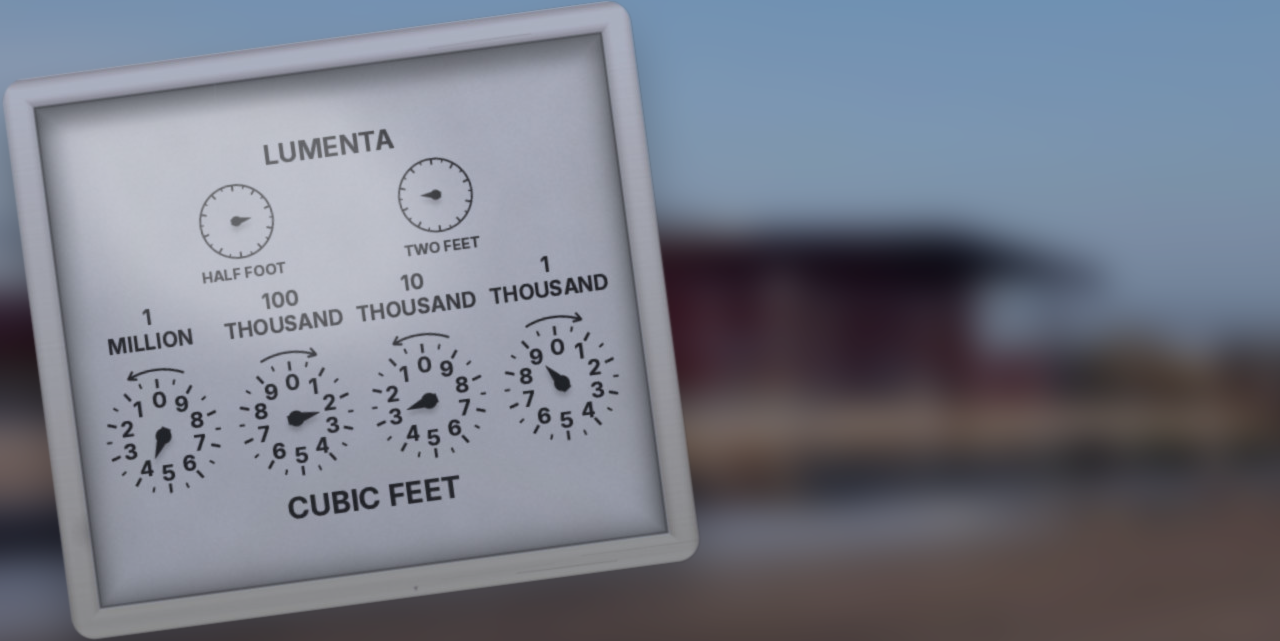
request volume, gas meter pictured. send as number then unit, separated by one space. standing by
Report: 422900 ft³
